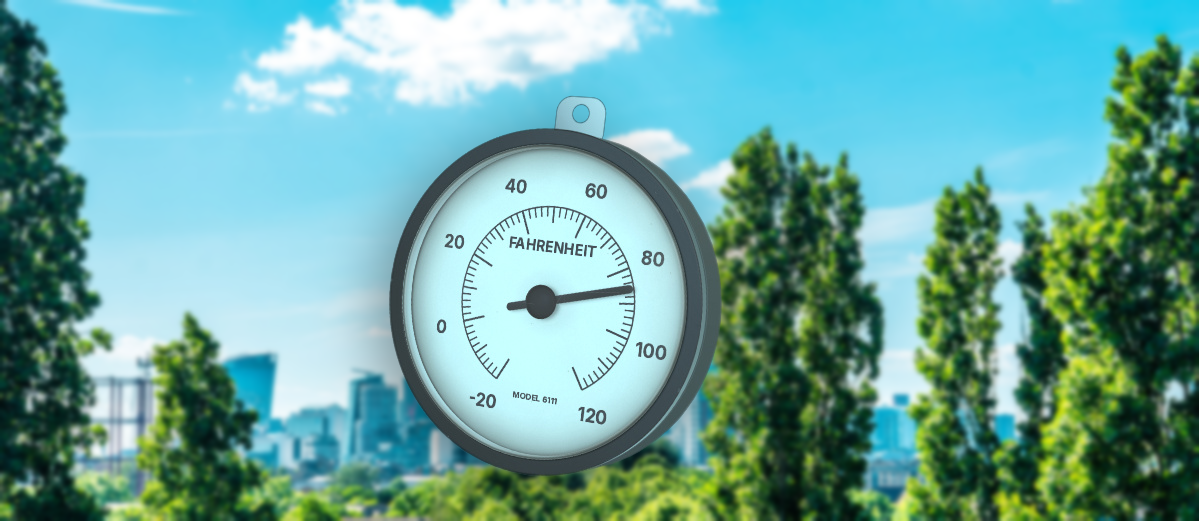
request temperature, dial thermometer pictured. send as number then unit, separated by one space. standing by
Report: 86 °F
